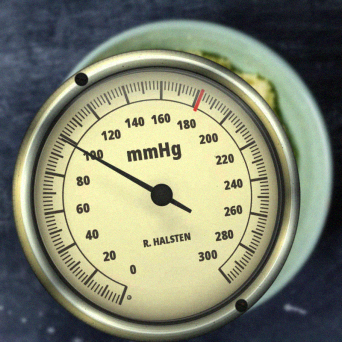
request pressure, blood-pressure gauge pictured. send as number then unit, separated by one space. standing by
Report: 98 mmHg
